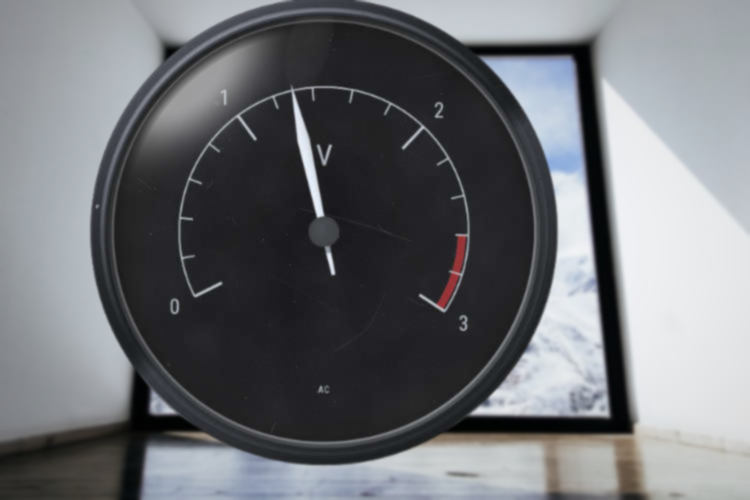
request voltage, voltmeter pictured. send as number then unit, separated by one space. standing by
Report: 1.3 V
